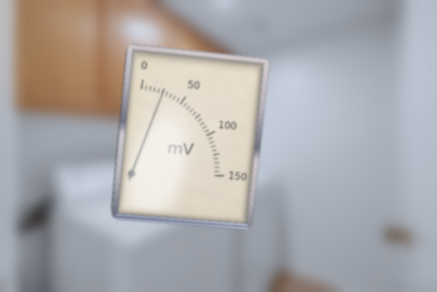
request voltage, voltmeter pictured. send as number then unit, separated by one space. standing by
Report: 25 mV
